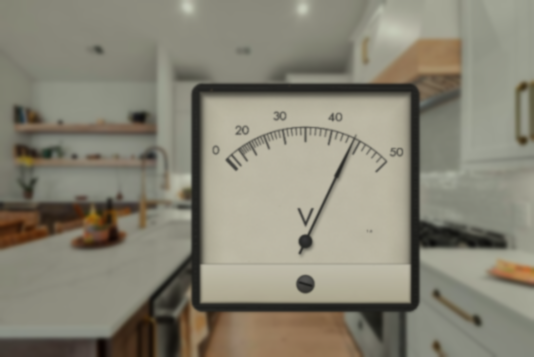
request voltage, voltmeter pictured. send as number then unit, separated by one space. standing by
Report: 44 V
